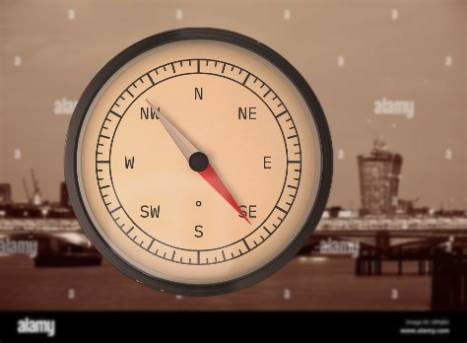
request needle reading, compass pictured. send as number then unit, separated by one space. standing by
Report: 140 °
